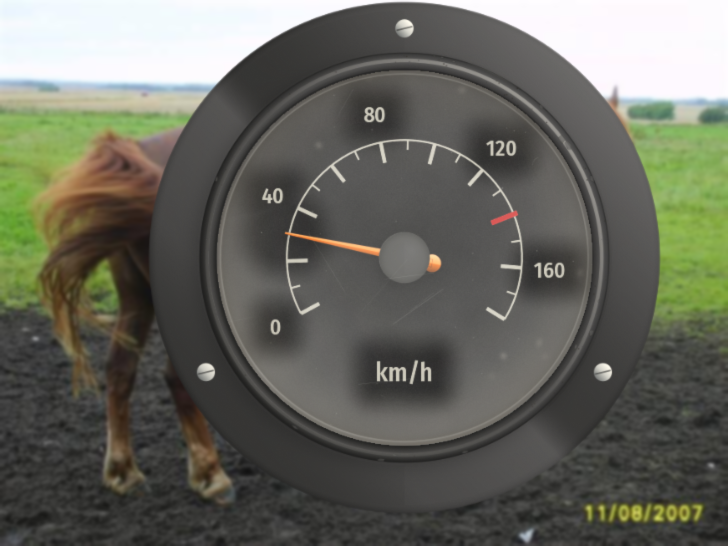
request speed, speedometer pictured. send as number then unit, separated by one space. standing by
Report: 30 km/h
